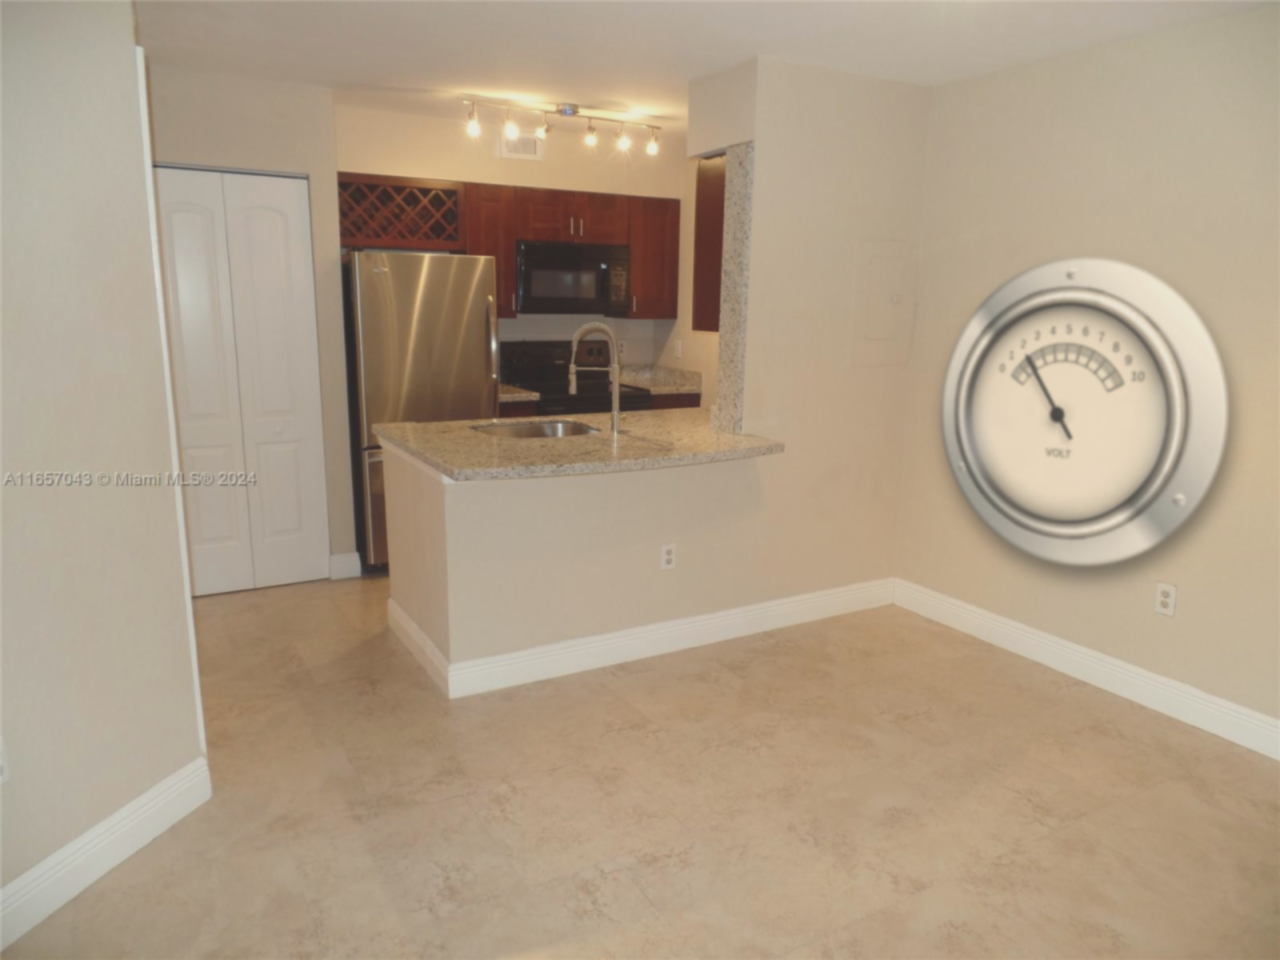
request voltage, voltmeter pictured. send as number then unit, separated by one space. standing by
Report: 2 V
